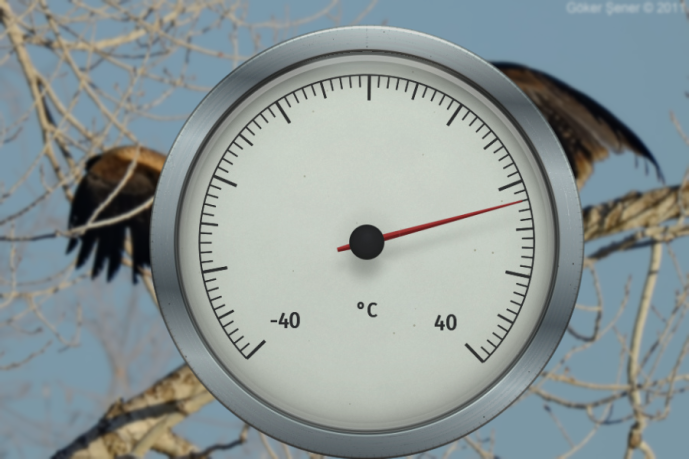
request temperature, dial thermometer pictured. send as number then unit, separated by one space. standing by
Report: 22 °C
